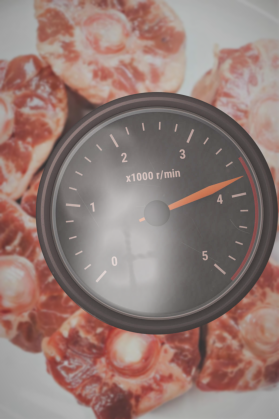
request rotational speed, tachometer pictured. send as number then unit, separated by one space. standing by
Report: 3800 rpm
